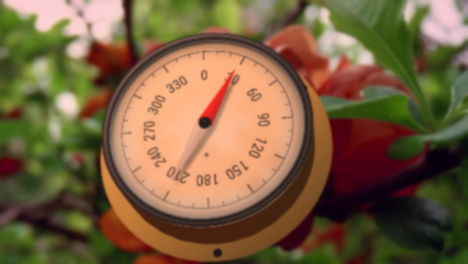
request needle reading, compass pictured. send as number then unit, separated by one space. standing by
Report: 30 °
